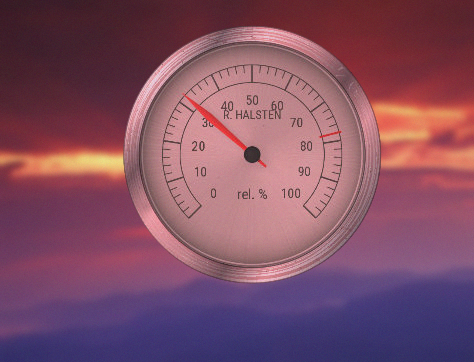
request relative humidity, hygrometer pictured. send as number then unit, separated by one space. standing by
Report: 32 %
